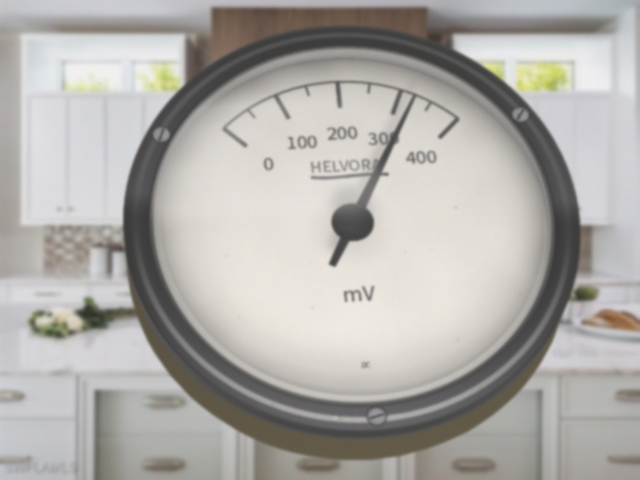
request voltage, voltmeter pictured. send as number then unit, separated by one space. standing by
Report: 325 mV
